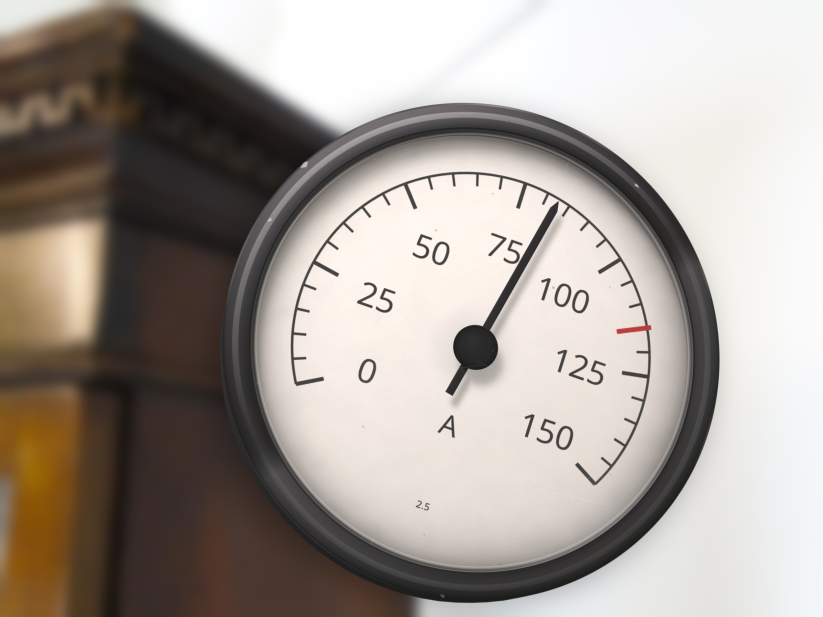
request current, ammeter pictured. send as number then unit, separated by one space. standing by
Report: 82.5 A
